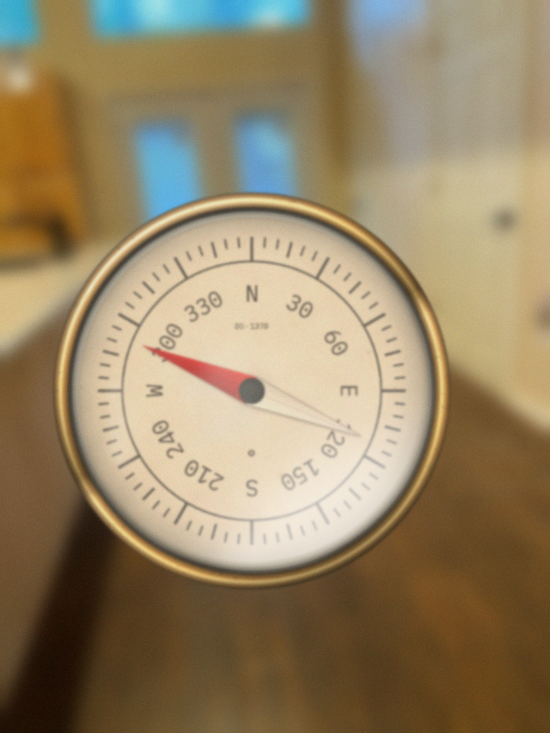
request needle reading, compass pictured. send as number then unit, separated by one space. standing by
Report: 292.5 °
